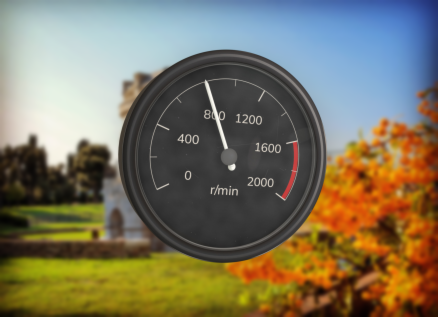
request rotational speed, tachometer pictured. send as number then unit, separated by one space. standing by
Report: 800 rpm
